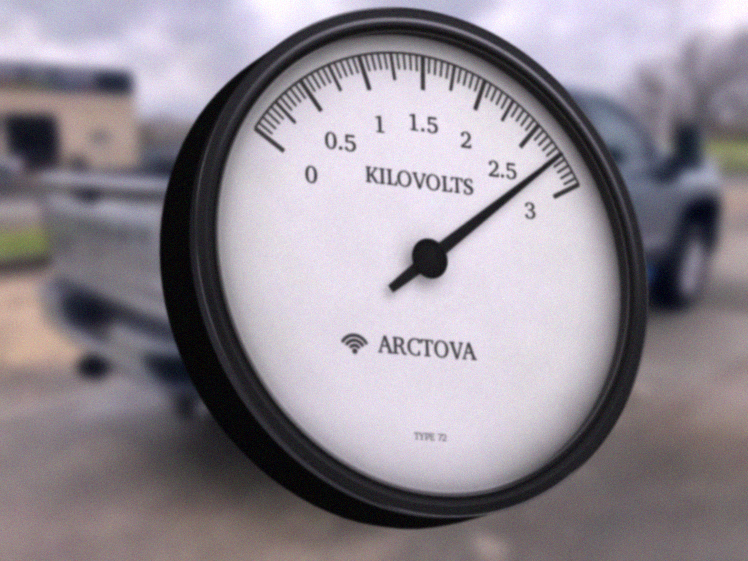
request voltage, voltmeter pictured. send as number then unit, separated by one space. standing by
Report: 2.75 kV
